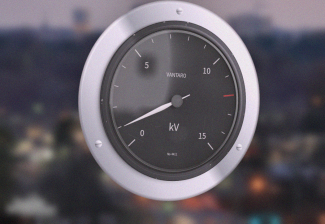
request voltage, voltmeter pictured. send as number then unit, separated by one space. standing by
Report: 1 kV
